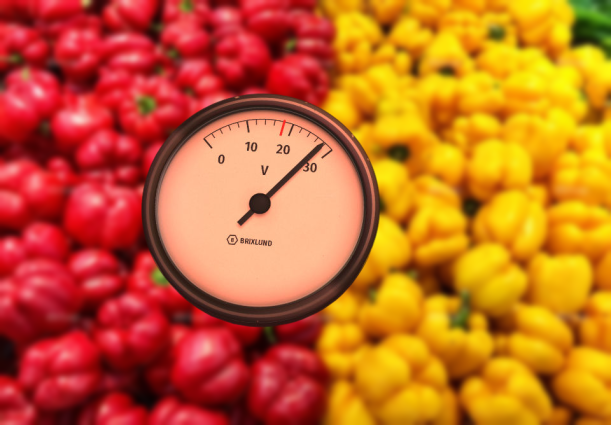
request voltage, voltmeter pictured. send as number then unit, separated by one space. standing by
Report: 28 V
